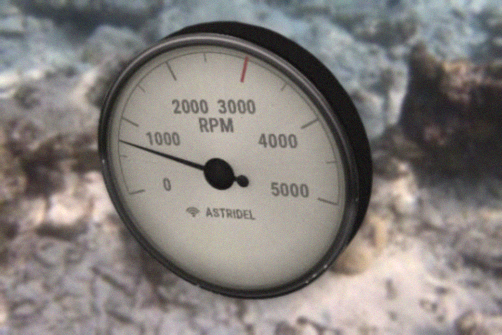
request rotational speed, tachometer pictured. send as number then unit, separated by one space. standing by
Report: 750 rpm
